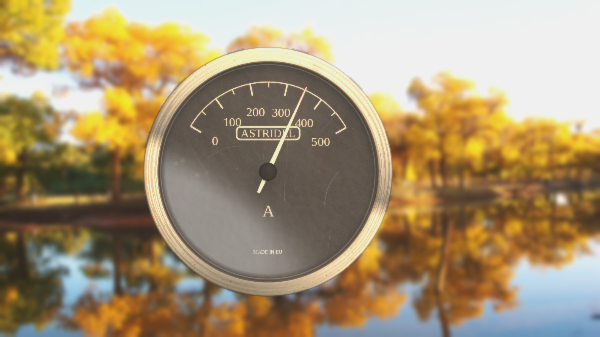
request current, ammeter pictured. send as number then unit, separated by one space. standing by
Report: 350 A
